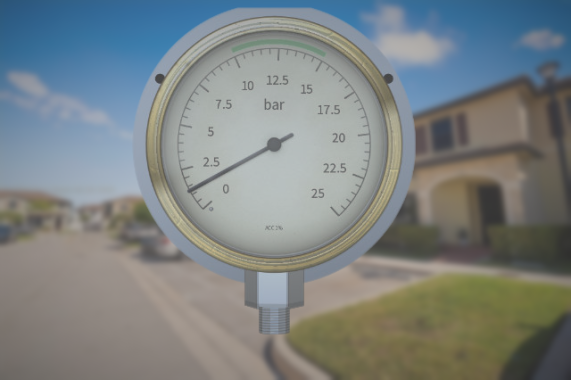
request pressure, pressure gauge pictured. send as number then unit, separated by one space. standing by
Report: 1.25 bar
